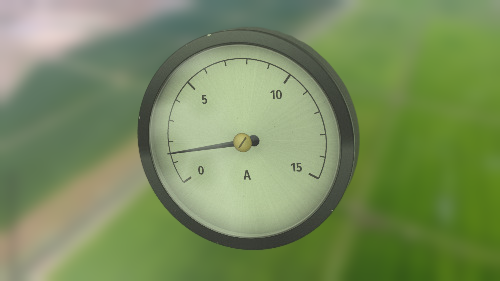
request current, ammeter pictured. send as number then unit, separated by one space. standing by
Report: 1.5 A
